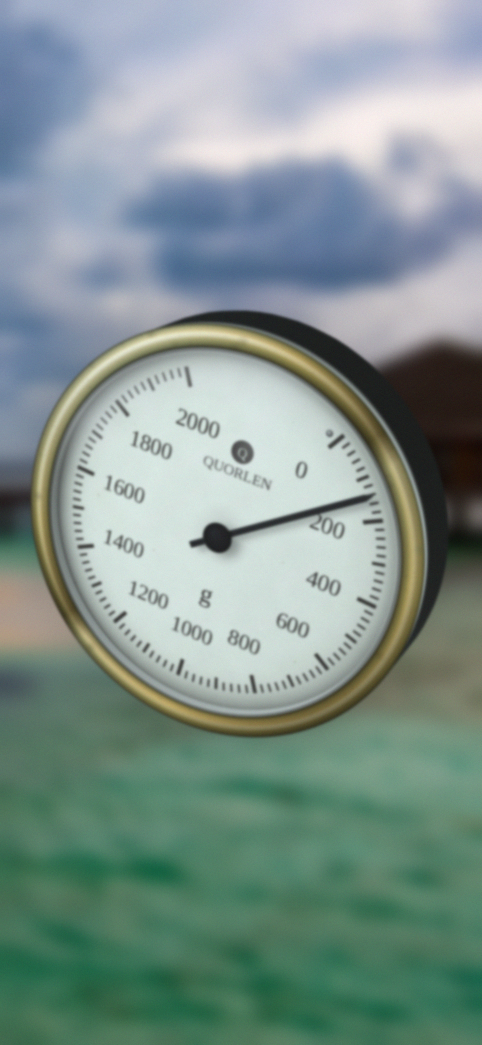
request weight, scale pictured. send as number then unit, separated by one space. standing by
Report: 140 g
